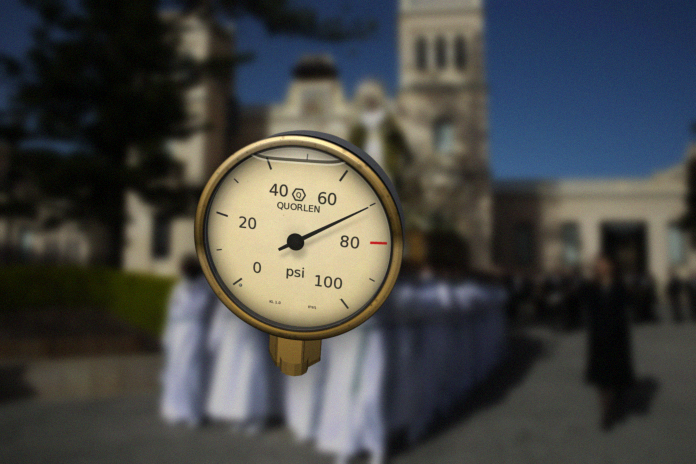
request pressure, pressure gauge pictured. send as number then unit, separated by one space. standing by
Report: 70 psi
